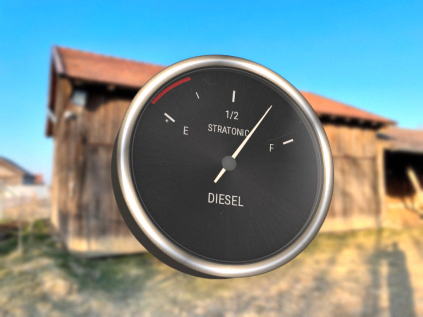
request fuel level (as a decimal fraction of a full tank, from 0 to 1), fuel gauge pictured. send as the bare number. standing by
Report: 0.75
